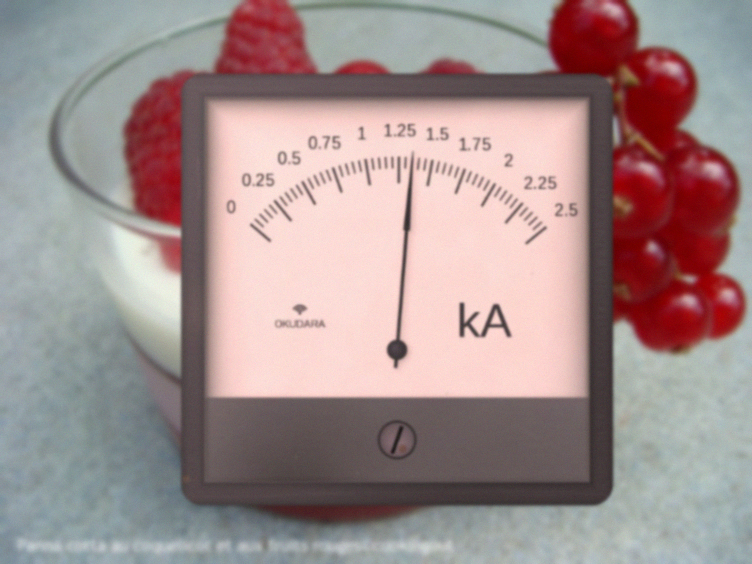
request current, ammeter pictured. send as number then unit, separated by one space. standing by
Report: 1.35 kA
